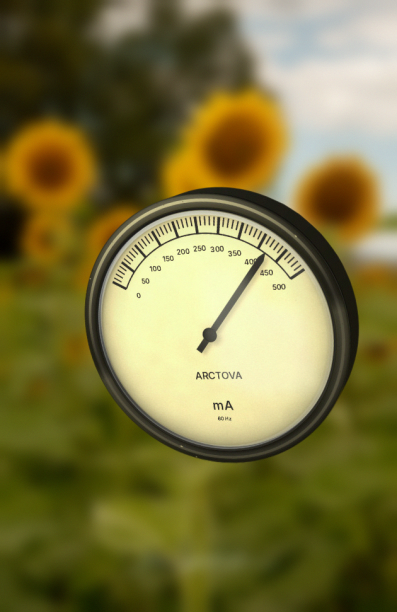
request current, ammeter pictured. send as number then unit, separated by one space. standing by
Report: 420 mA
